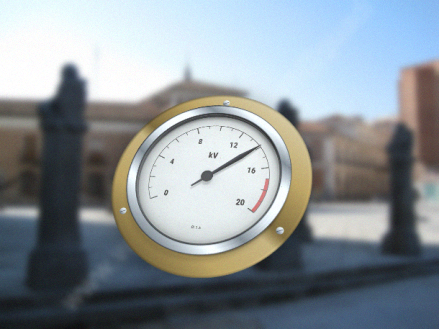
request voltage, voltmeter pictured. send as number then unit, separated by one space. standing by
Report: 14 kV
